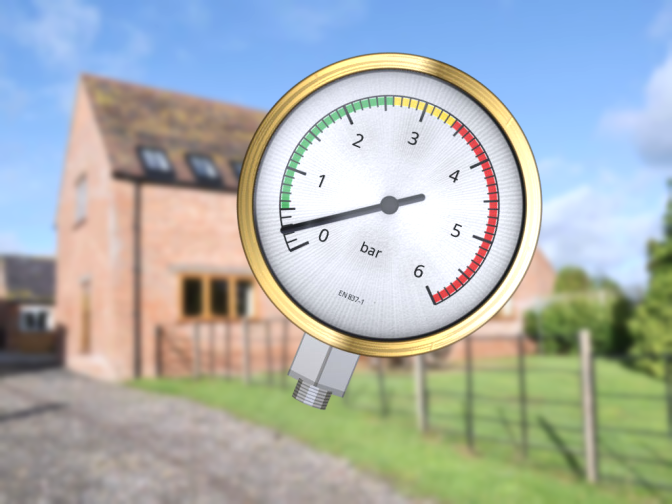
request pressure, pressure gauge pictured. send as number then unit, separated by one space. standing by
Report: 0.25 bar
